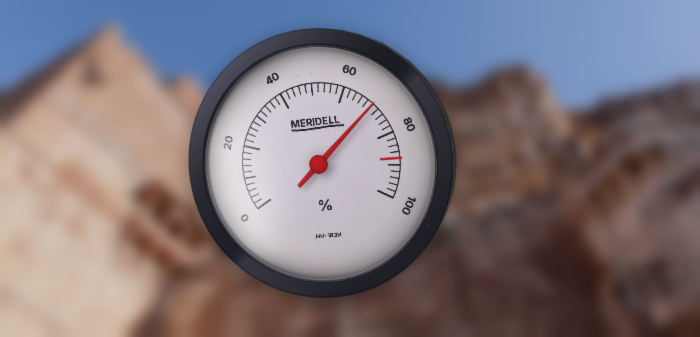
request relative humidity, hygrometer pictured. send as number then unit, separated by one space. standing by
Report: 70 %
